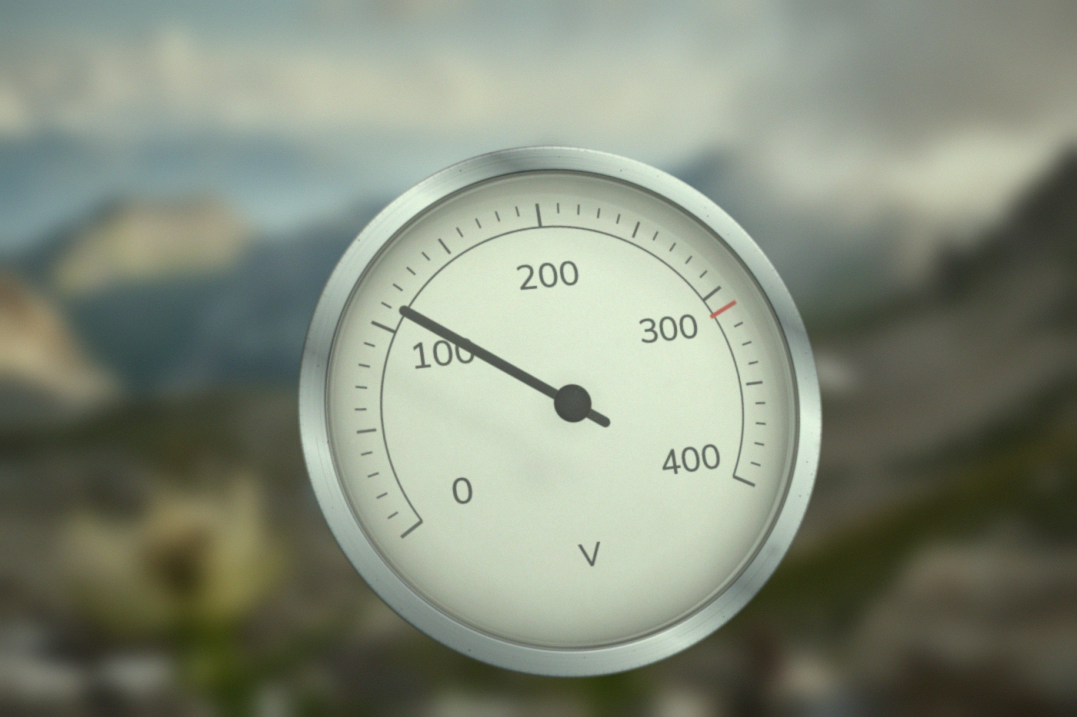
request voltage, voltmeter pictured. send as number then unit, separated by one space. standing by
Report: 110 V
